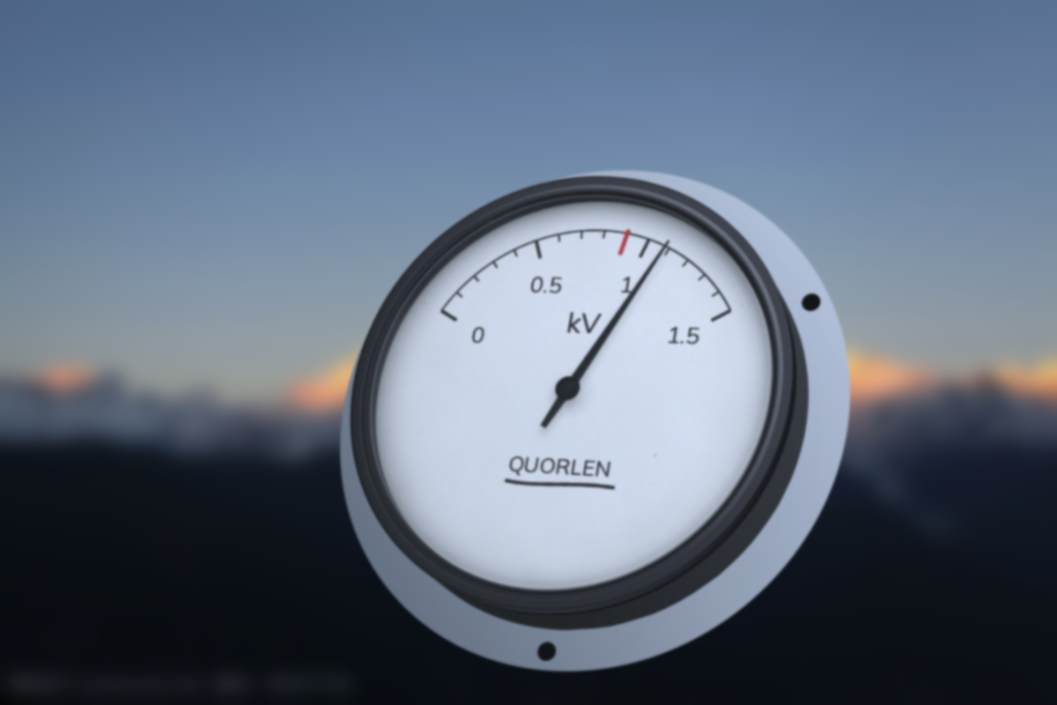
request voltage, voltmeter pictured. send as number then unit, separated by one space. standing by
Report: 1.1 kV
